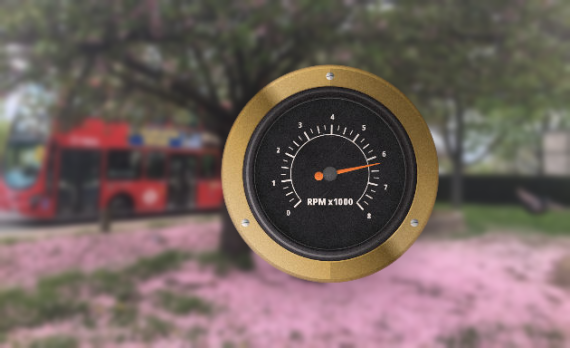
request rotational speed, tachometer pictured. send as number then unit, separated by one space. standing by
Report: 6250 rpm
